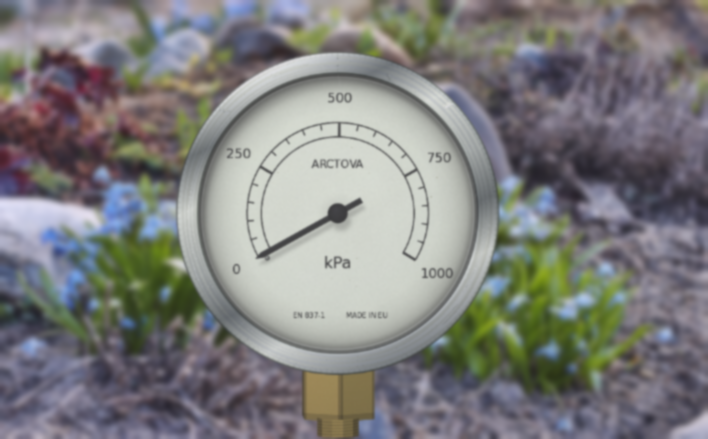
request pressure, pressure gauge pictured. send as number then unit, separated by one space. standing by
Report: 0 kPa
